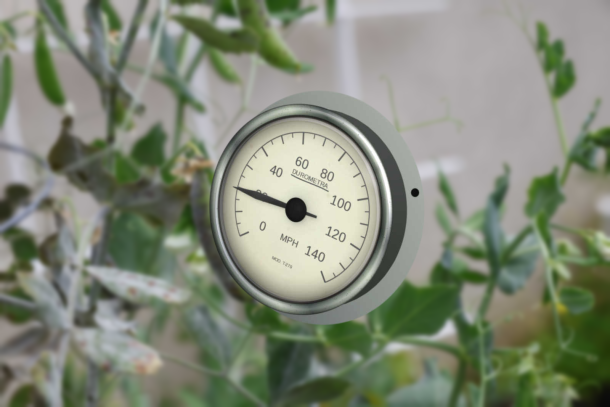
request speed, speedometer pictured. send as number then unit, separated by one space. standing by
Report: 20 mph
